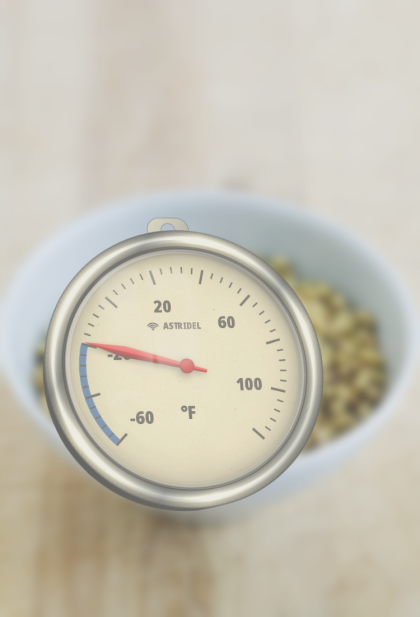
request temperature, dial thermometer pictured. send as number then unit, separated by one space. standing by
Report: -20 °F
